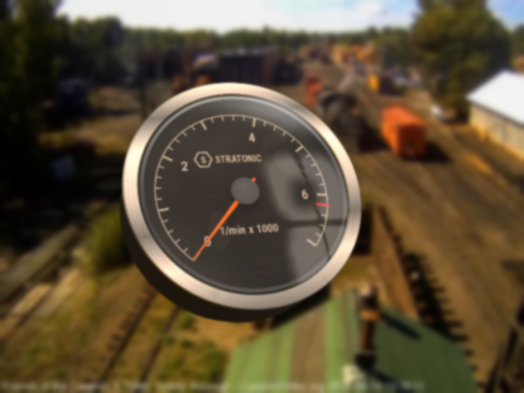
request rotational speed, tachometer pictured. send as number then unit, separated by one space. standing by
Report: 0 rpm
